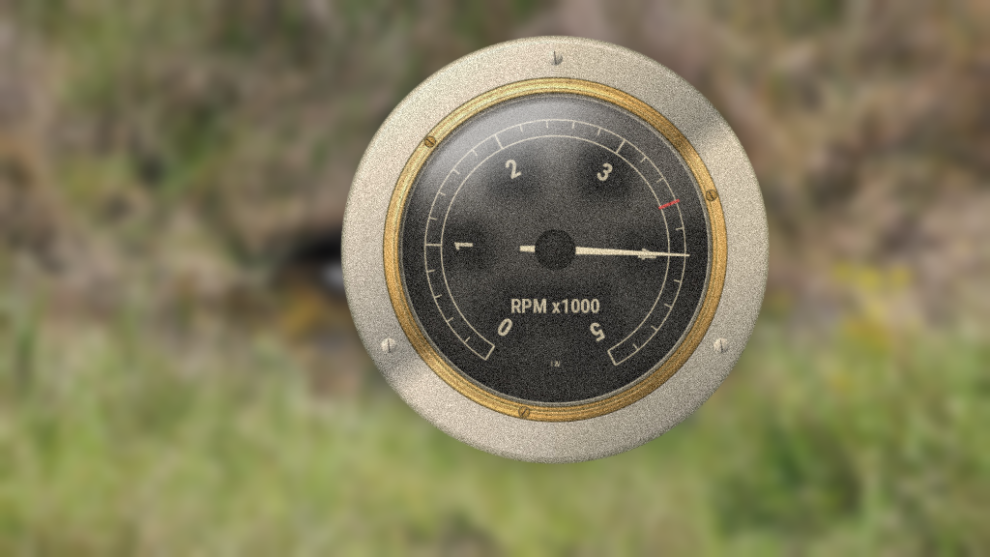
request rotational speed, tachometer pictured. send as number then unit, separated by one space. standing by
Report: 4000 rpm
